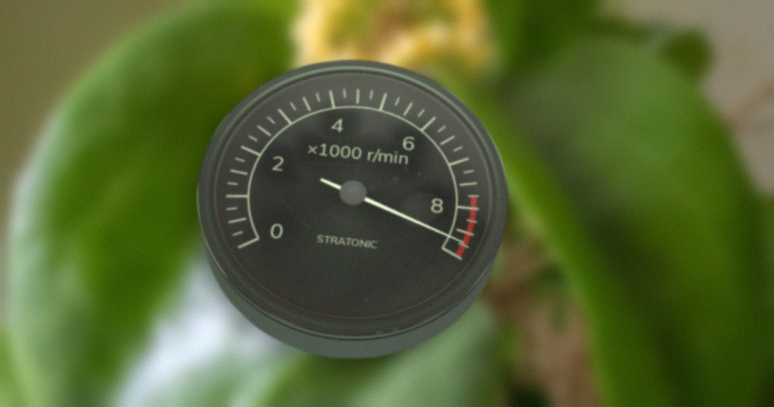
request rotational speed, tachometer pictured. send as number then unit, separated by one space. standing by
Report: 8750 rpm
